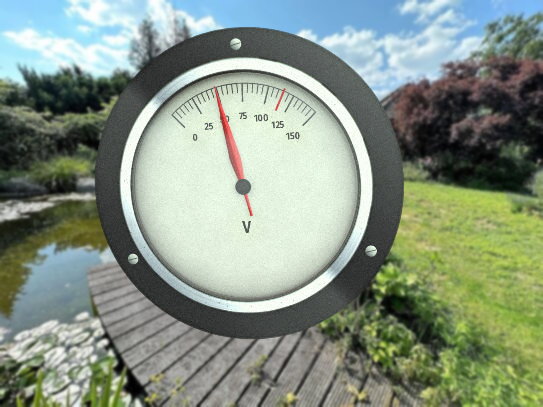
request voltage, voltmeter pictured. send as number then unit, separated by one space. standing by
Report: 50 V
